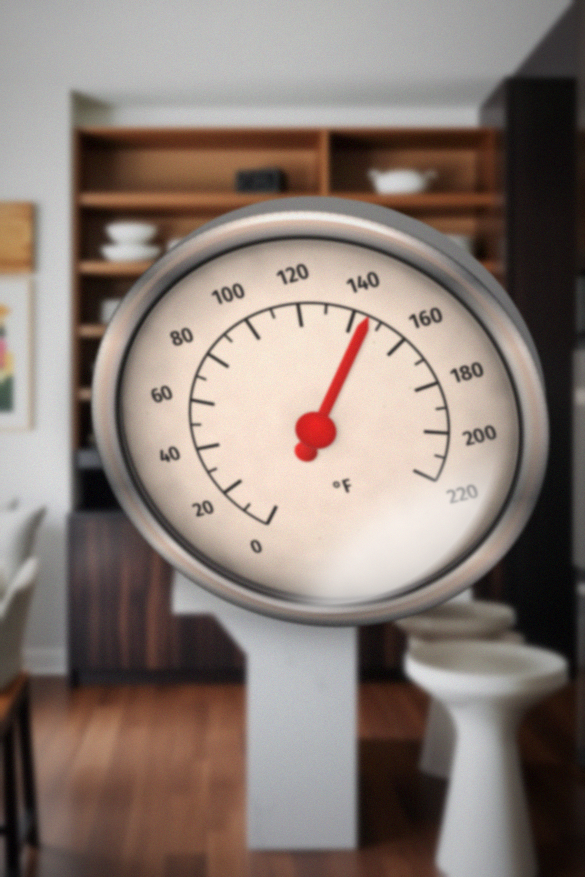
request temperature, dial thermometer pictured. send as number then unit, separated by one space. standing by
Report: 145 °F
